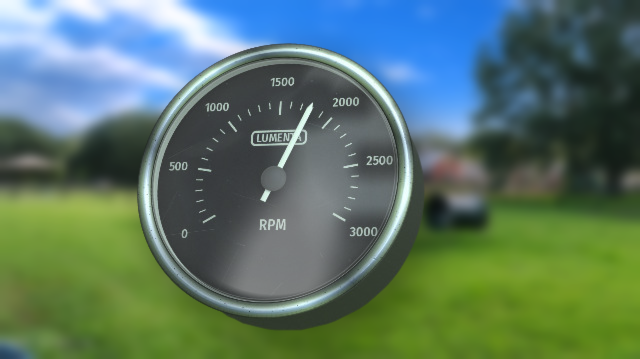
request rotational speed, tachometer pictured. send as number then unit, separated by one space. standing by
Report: 1800 rpm
